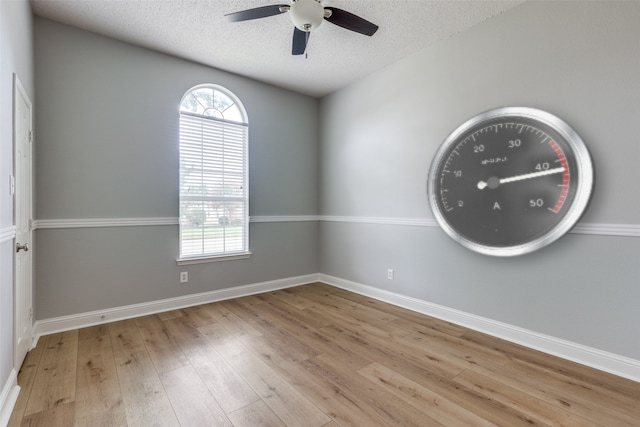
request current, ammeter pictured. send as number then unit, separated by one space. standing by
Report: 42 A
